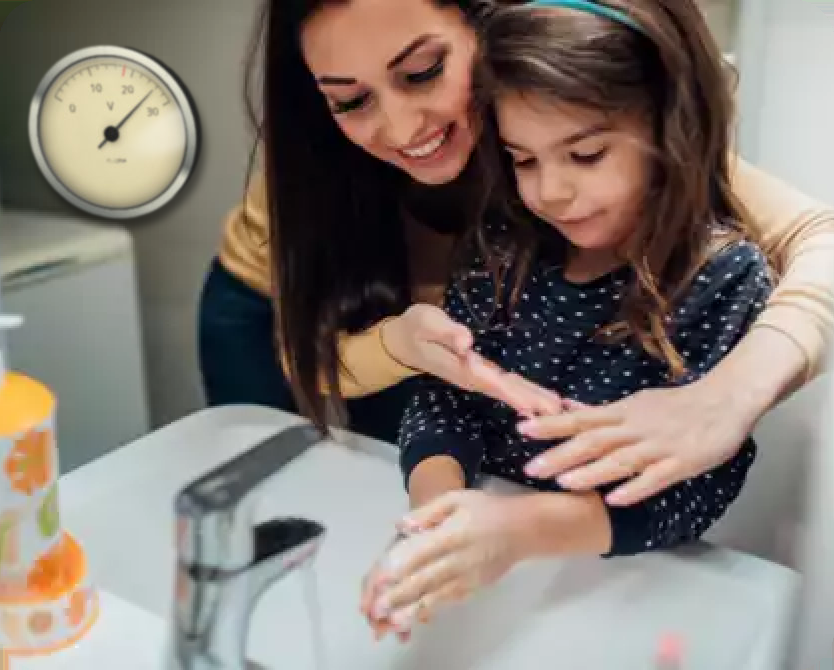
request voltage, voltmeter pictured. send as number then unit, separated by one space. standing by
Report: 26 V
